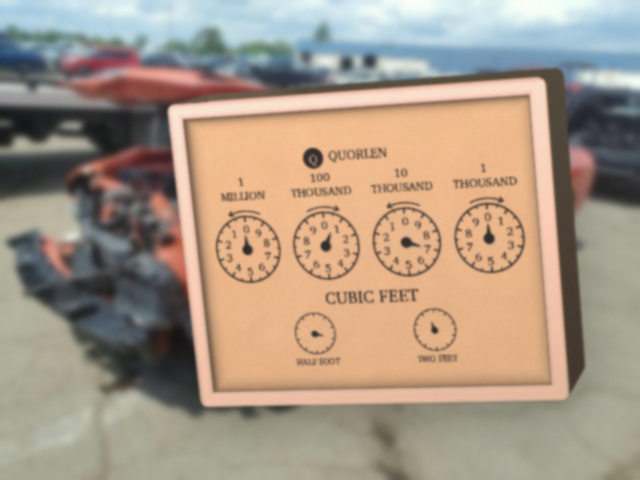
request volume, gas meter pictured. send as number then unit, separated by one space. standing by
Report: 7000 ft³
